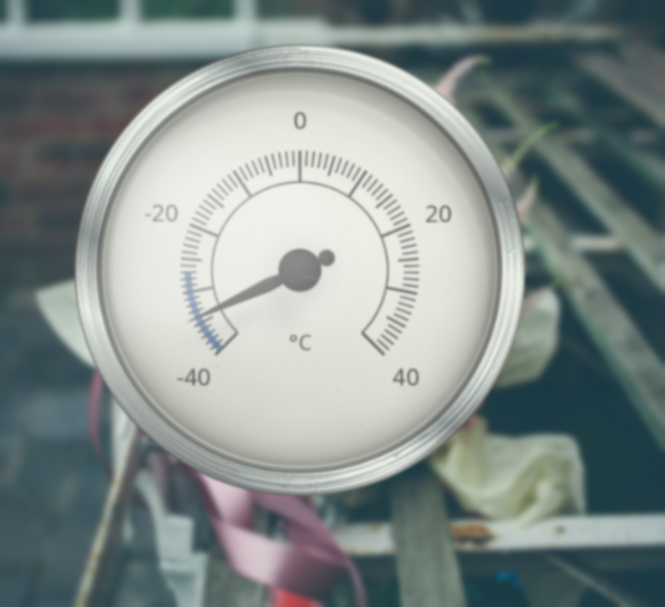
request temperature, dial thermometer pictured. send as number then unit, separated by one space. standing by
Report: -34 °C
